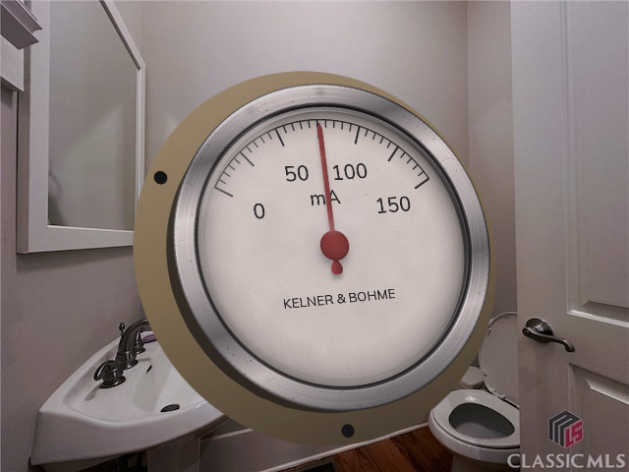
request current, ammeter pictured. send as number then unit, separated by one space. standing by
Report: 75 mA
